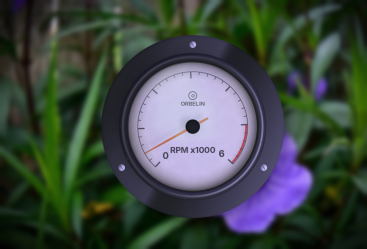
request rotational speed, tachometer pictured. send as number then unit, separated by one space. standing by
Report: 400 rpm
